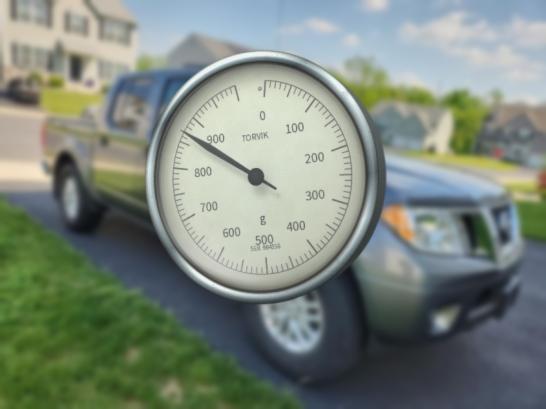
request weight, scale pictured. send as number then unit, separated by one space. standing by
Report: 870 g
